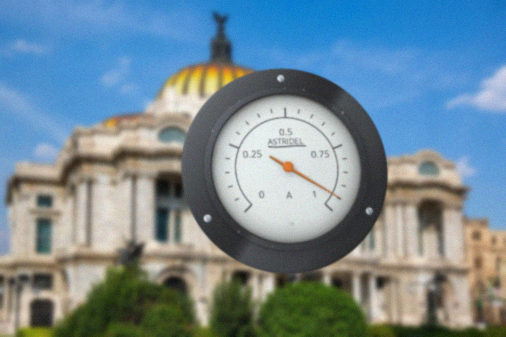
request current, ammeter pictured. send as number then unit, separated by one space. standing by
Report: 0.95 A
